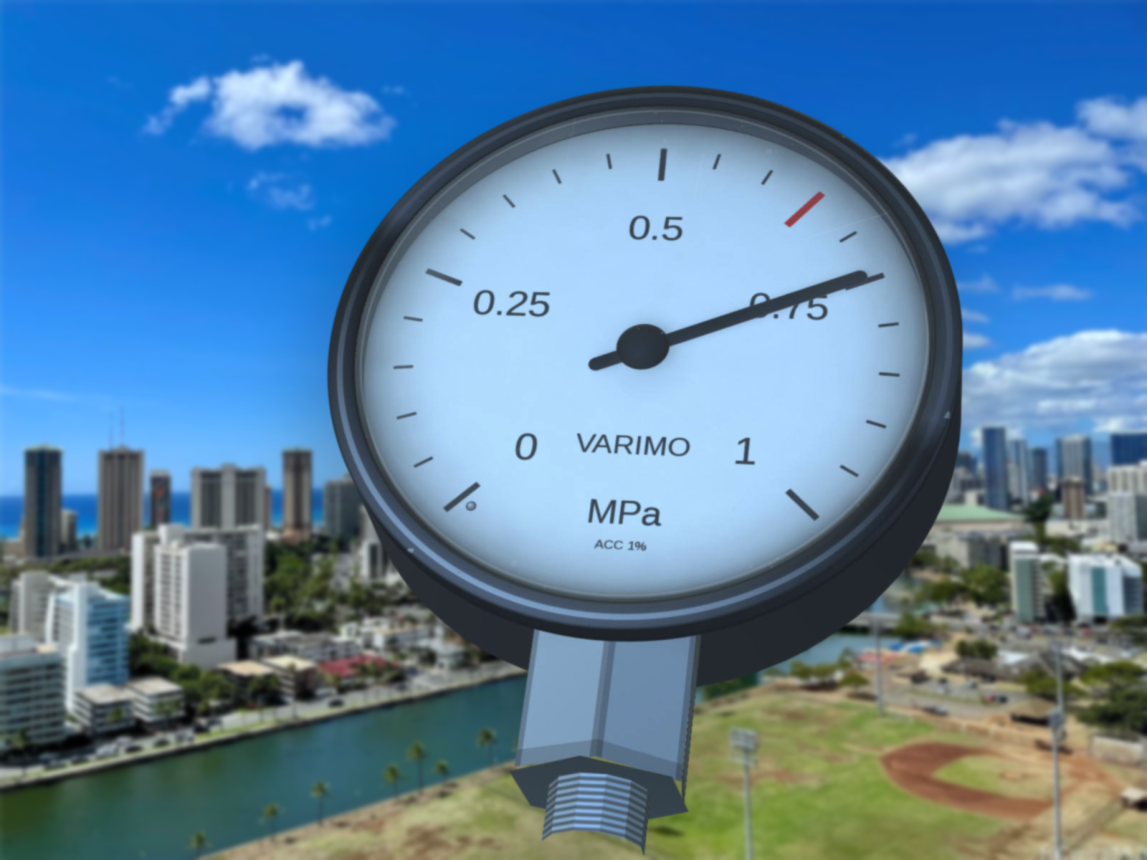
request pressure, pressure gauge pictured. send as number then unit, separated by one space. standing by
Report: 0.75 MPa
